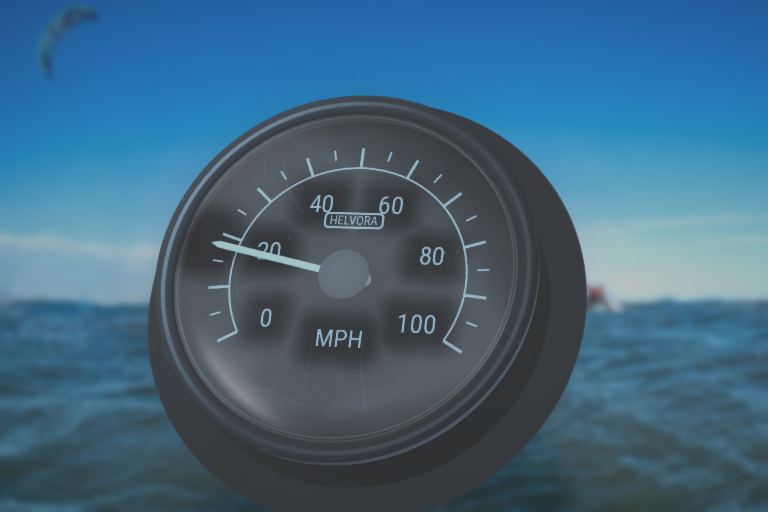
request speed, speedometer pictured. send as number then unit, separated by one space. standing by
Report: 17.5 mph
